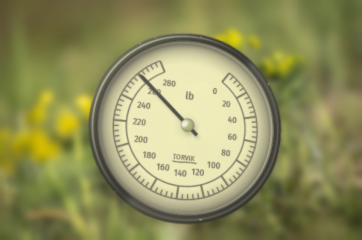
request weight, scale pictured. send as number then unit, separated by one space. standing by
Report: 260 lb
